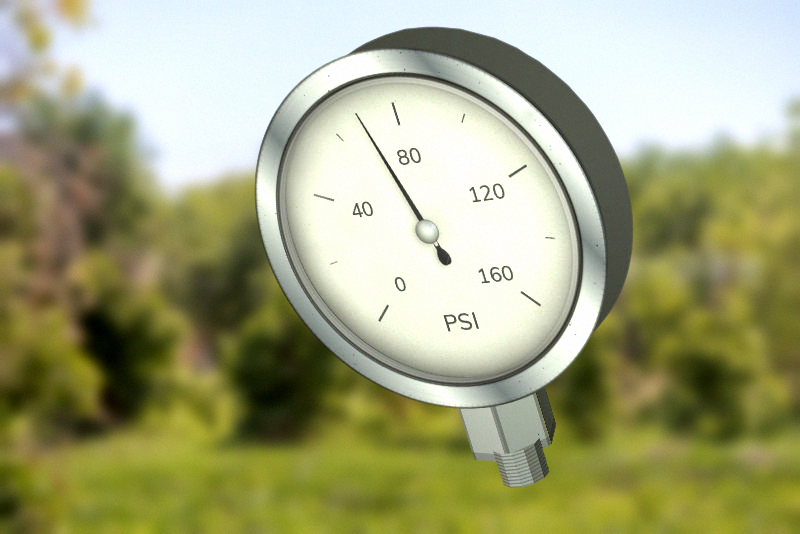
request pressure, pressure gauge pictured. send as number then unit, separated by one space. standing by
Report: 70 psi
